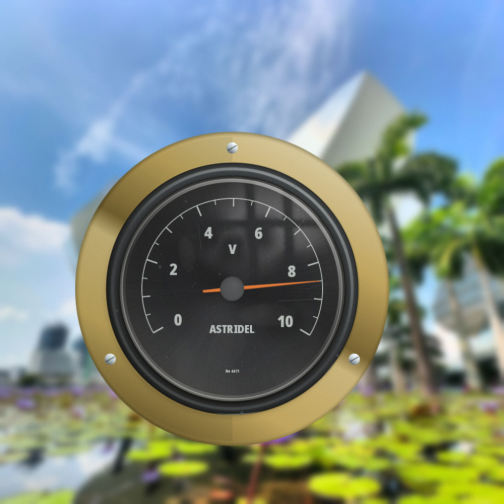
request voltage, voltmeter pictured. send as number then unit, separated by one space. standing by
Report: 8.5 V
